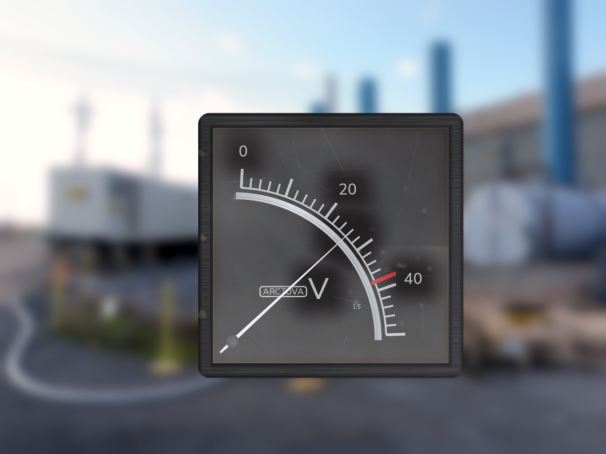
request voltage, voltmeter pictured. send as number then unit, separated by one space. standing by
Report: 26 V
